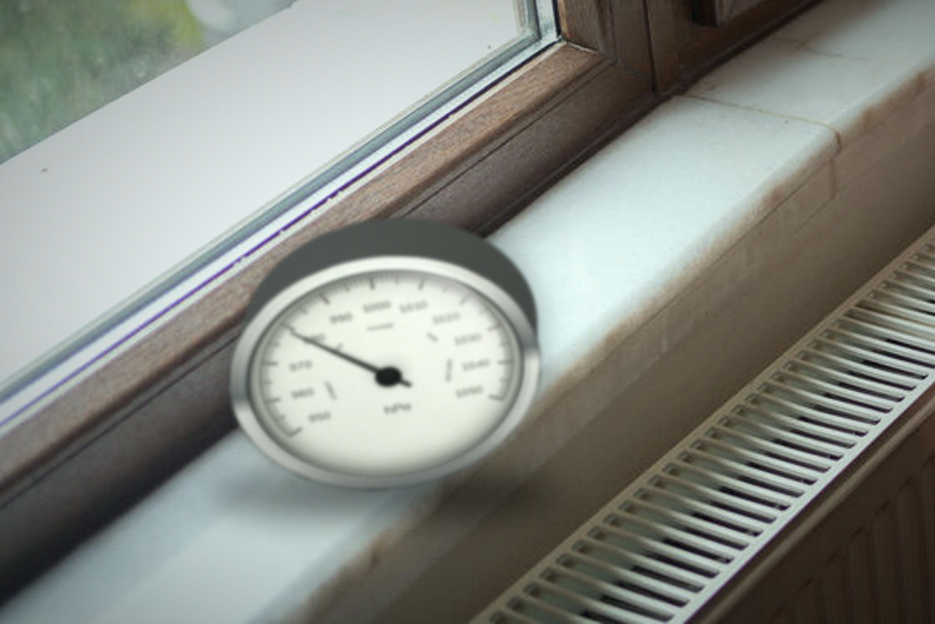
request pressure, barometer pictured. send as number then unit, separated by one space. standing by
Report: 980 hPa
